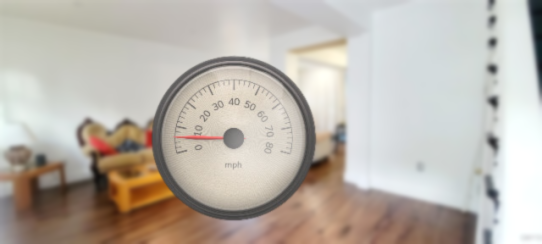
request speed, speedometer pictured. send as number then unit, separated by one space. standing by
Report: 6 mph
